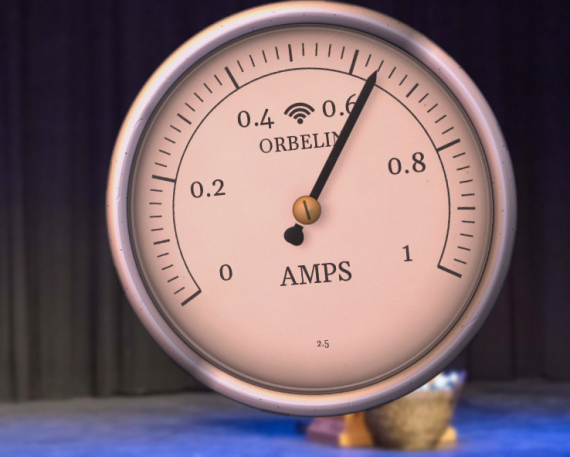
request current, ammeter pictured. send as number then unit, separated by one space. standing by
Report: 0.64 A
